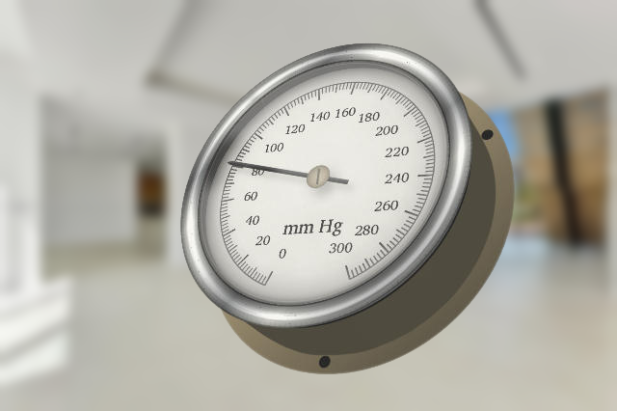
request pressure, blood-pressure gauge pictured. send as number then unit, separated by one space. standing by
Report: 80 mmHg
